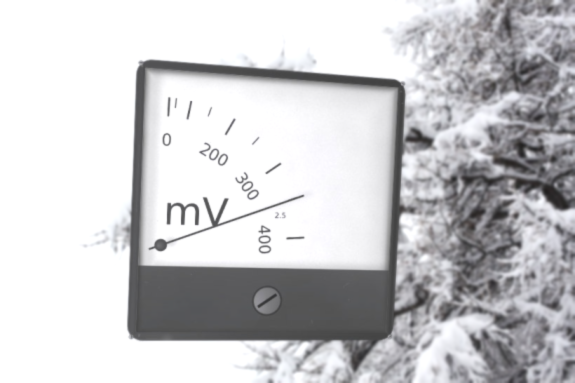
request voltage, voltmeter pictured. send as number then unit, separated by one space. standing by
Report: 350 mV
